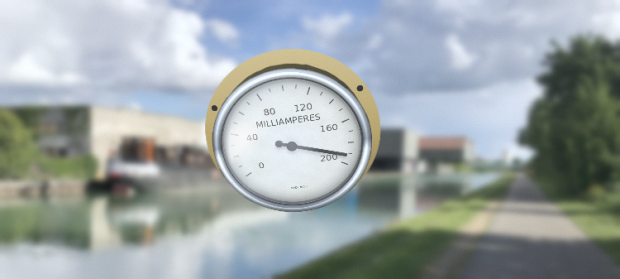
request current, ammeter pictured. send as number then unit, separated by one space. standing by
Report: 190 mA
